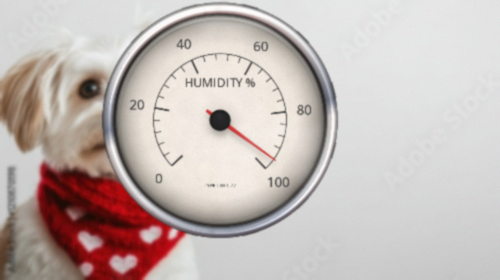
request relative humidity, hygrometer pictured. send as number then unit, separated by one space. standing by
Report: 96 %
